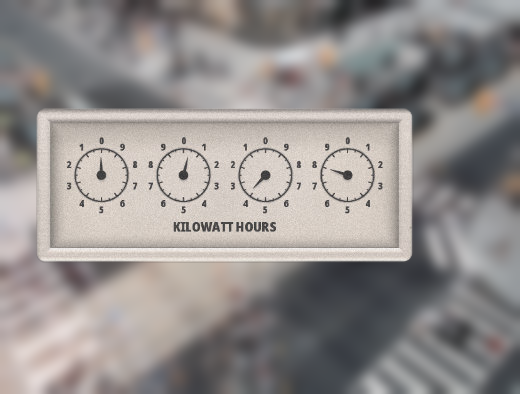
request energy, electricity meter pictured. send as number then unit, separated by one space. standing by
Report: 38 kWh
